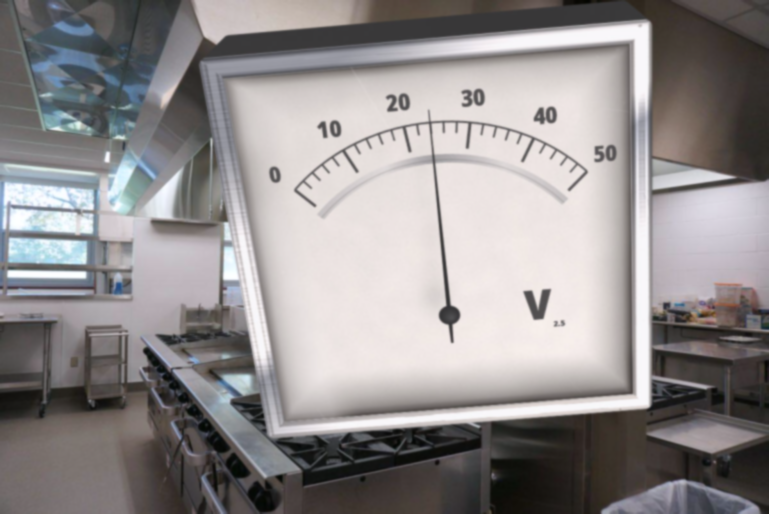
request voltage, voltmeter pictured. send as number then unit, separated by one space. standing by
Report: 24 V
